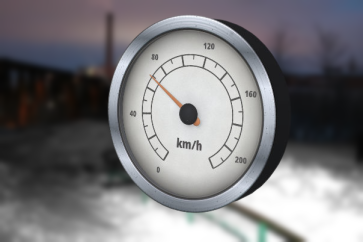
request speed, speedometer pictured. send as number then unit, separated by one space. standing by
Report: 70 km/h
